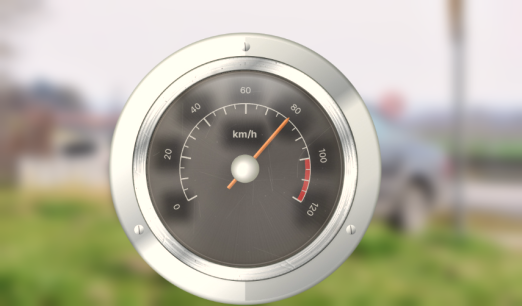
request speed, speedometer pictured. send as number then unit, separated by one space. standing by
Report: 80 km/h
